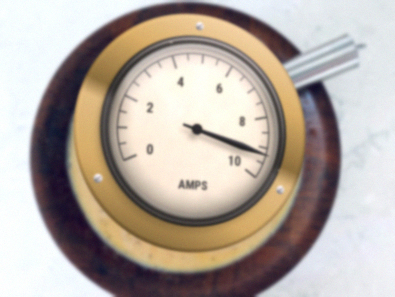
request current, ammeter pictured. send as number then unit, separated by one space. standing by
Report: 9.25 A
